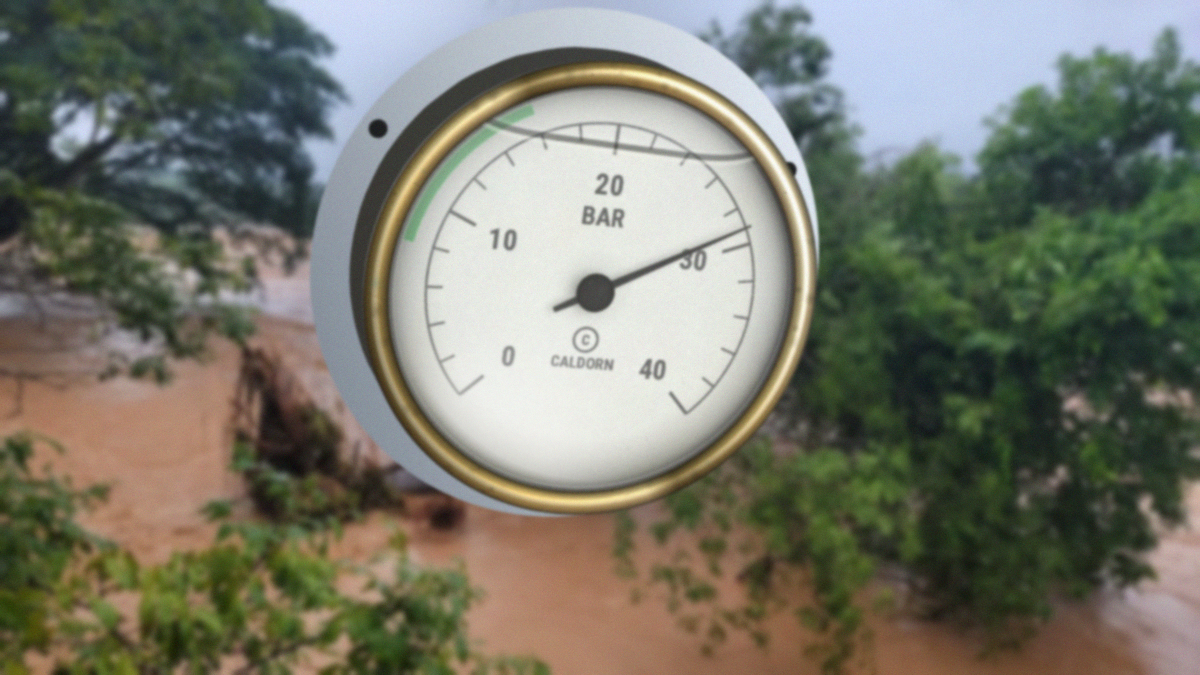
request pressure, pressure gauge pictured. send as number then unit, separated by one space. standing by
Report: 29 bar
